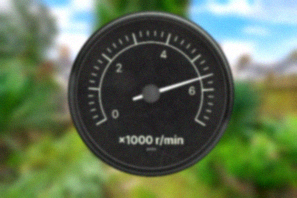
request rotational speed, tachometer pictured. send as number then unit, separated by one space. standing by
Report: 5600 rpm
